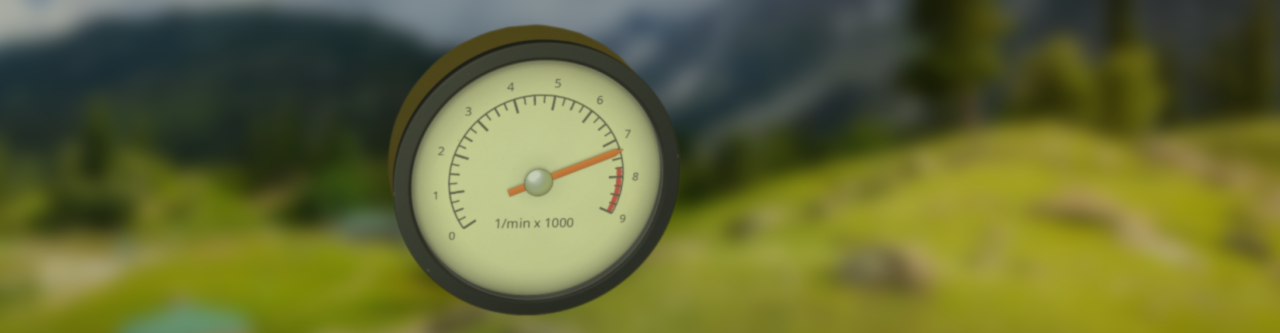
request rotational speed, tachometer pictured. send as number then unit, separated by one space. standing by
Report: 7250 rpm
